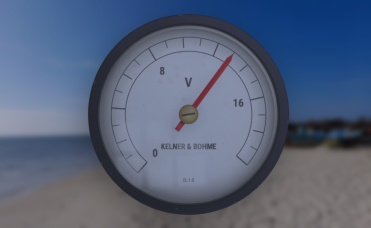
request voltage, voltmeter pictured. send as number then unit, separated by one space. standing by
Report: 13 V
